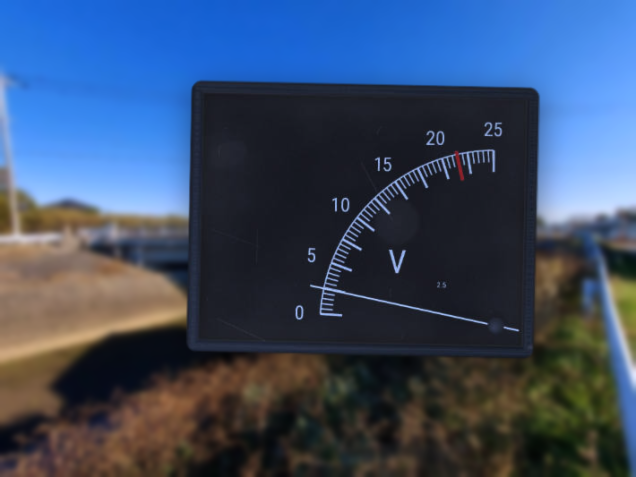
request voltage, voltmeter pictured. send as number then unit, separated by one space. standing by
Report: 2.5 V
